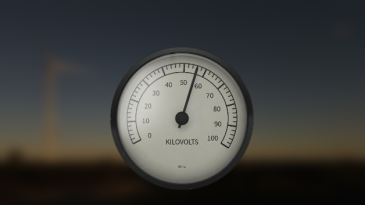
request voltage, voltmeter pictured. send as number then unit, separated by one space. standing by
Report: 56 kV
